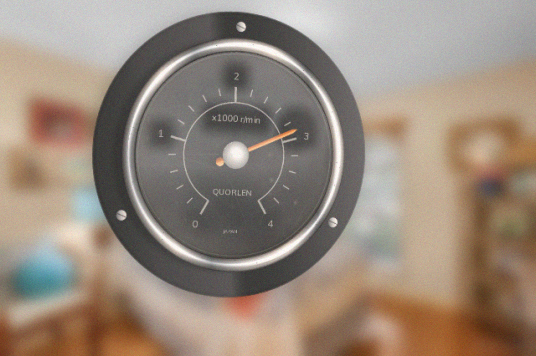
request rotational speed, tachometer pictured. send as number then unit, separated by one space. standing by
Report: 2900 rpm
